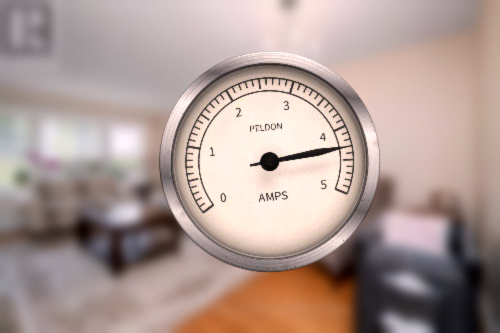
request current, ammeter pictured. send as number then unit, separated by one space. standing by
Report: 4.3 A
